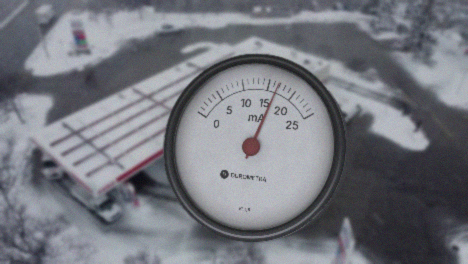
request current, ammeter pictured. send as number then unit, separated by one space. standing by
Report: 17 mA
